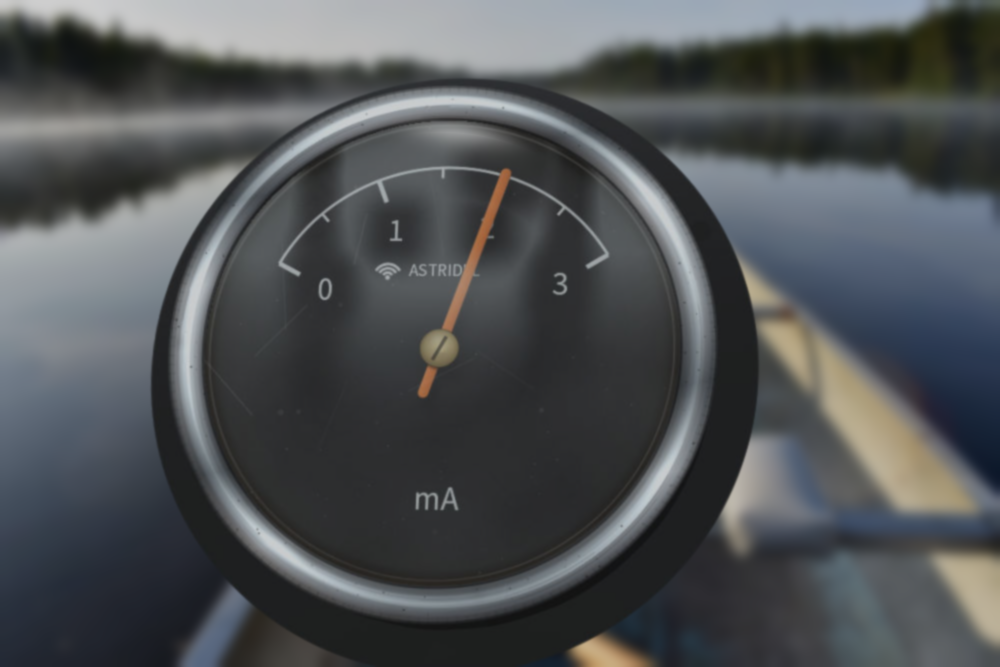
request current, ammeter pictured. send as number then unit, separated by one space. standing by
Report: 2 mA
